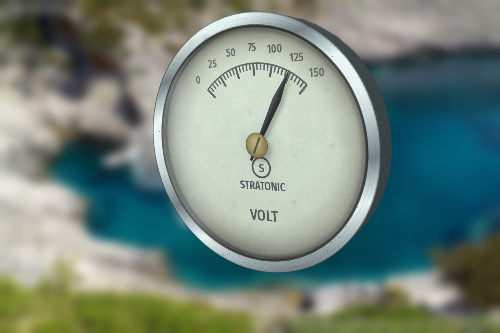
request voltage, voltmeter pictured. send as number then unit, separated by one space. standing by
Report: 125 V
